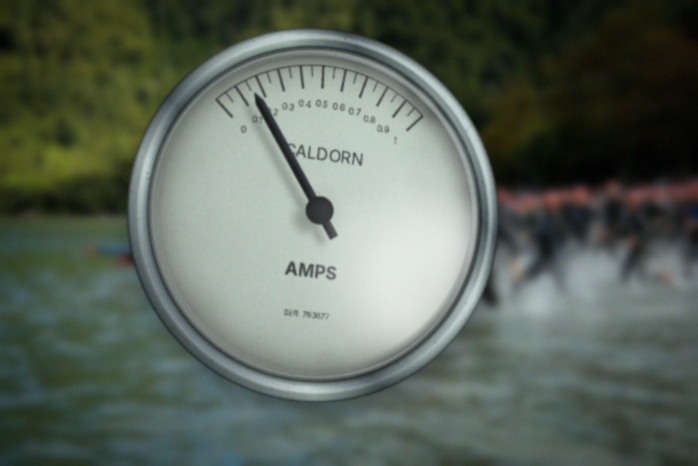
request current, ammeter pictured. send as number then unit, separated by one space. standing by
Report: 0.15 A
